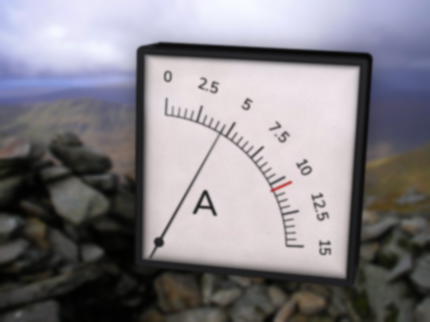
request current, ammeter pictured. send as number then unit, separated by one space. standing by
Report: 4.5 A
